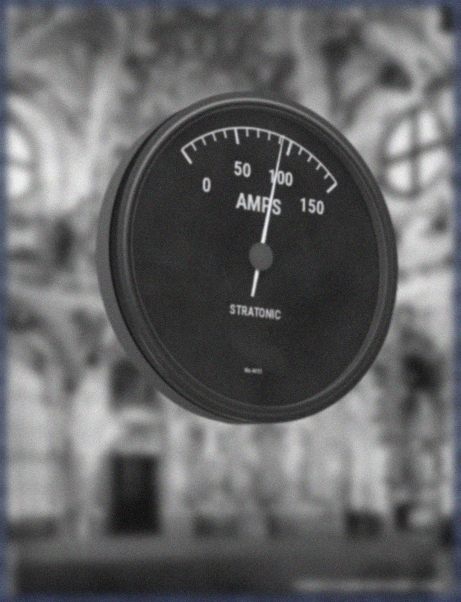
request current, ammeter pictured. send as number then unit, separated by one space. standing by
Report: 90 A
